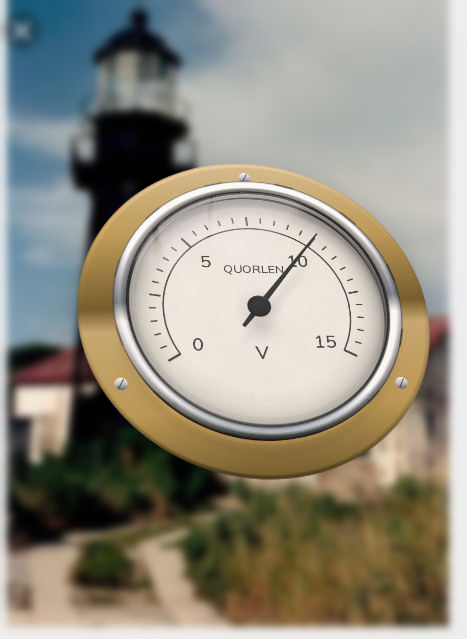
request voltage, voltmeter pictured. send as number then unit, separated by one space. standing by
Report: 10 V
